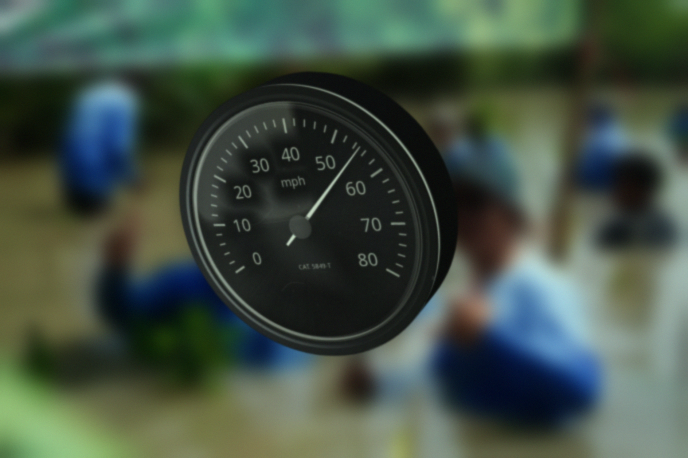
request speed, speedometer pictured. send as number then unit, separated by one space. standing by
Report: 55 mph
